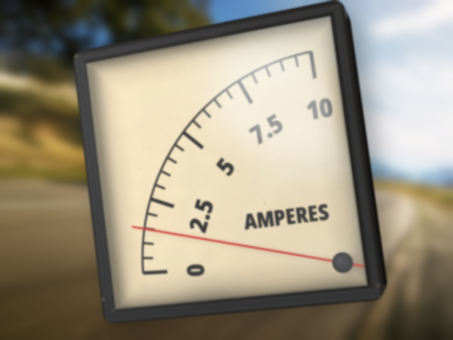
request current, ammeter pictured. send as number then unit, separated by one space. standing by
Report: 1.5 A
